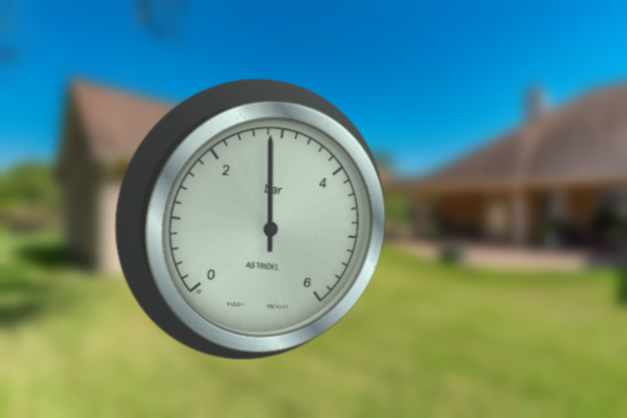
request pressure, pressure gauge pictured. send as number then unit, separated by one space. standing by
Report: 2.8 bar
